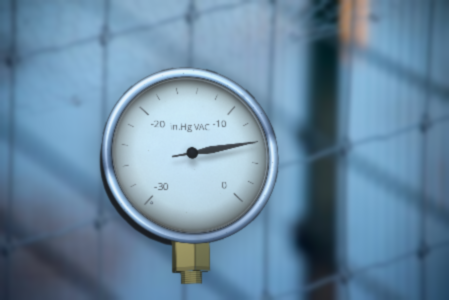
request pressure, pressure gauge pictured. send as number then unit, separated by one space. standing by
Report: -6 inHg
